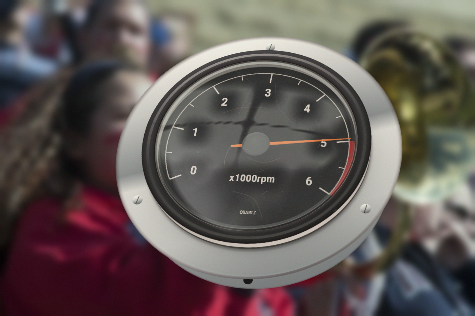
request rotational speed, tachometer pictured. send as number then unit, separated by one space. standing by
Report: 5000 rpm
